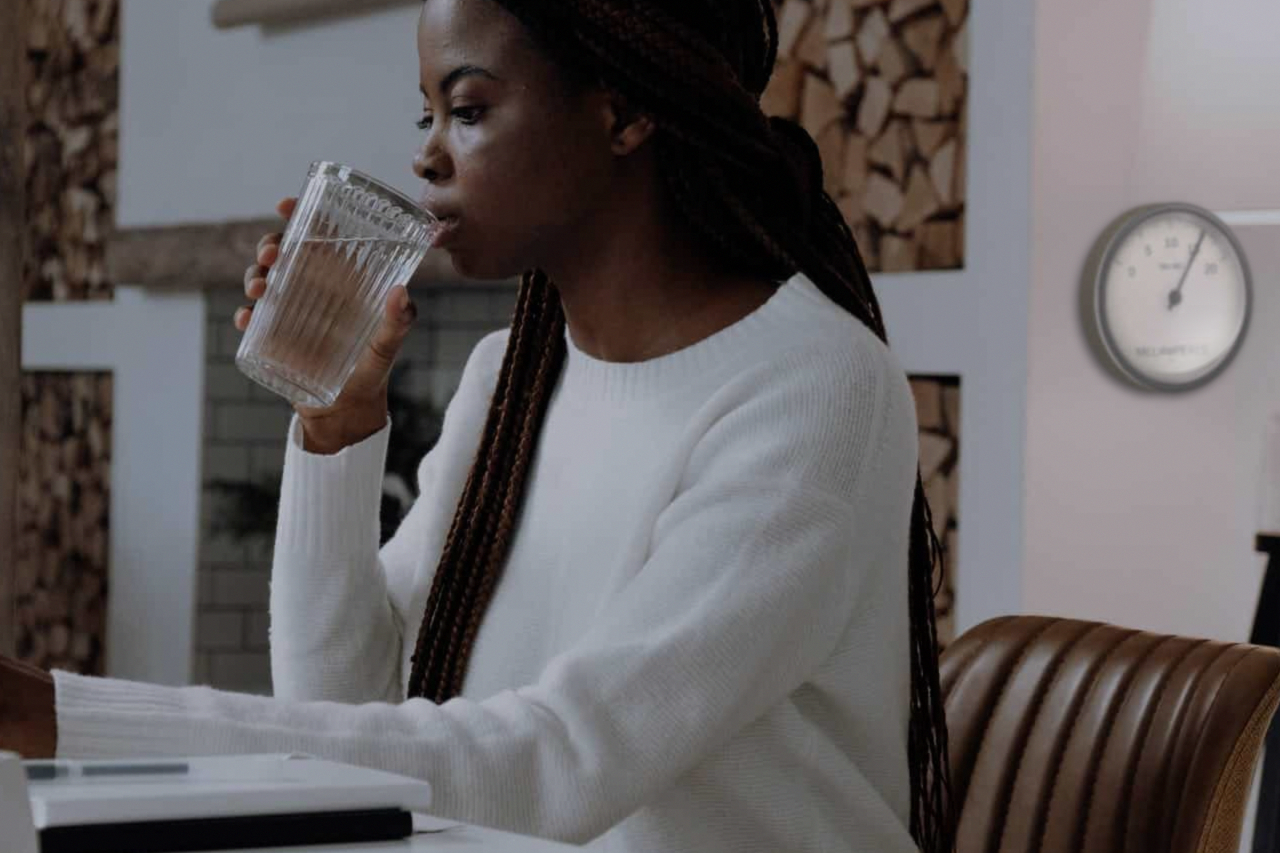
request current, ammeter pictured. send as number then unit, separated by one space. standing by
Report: 15 mA
